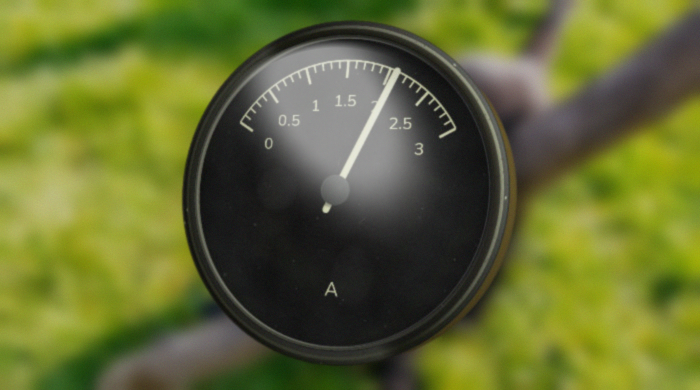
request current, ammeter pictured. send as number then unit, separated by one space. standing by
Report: 2.1 A
